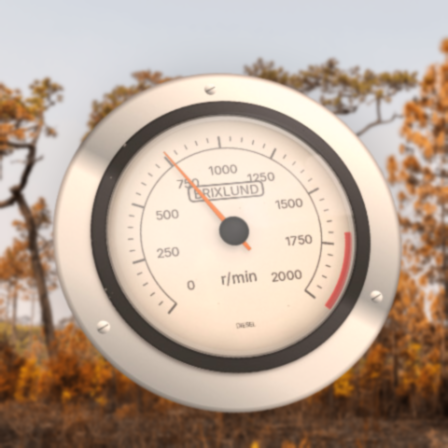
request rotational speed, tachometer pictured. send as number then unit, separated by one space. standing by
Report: 750 rpm
